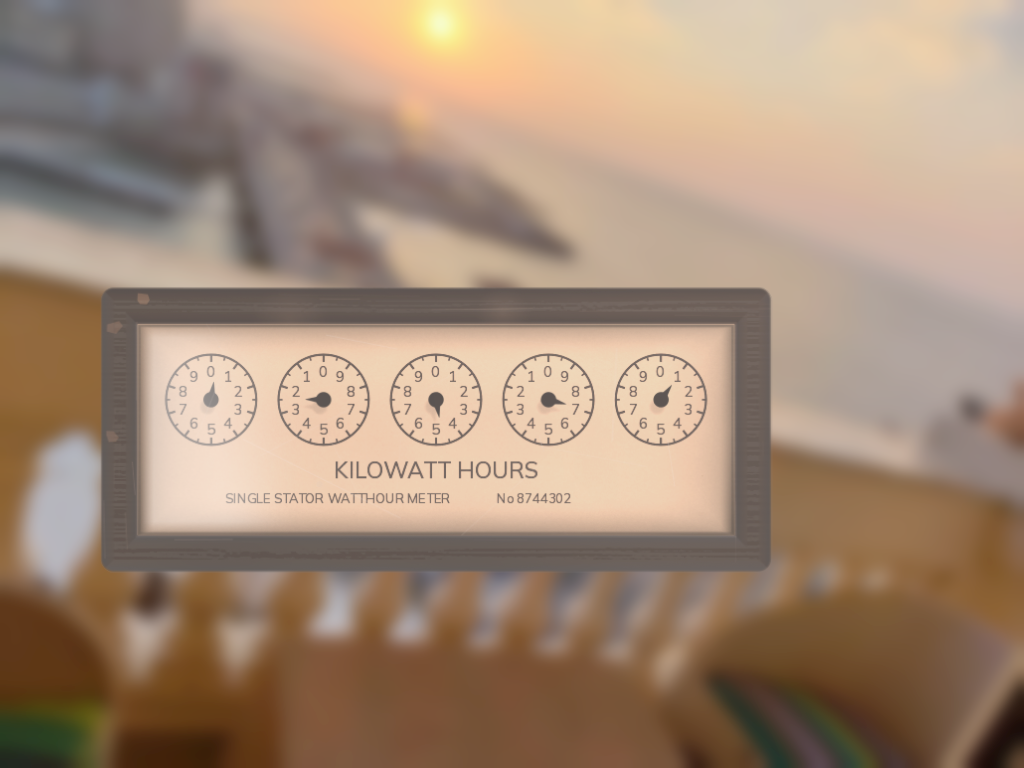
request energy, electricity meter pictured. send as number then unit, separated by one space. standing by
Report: 2471 kWh
